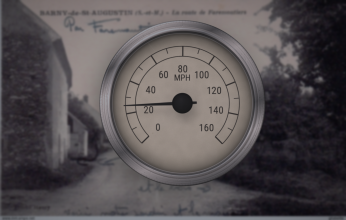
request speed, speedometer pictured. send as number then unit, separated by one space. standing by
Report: 25 mph
